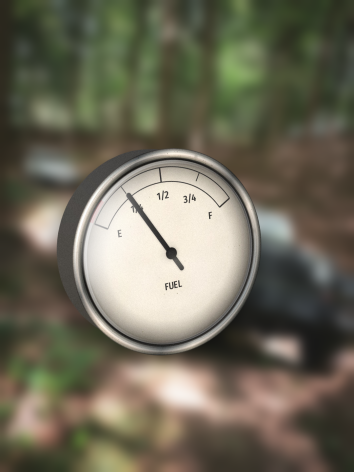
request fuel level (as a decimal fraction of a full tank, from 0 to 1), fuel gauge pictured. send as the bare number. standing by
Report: 0.25
